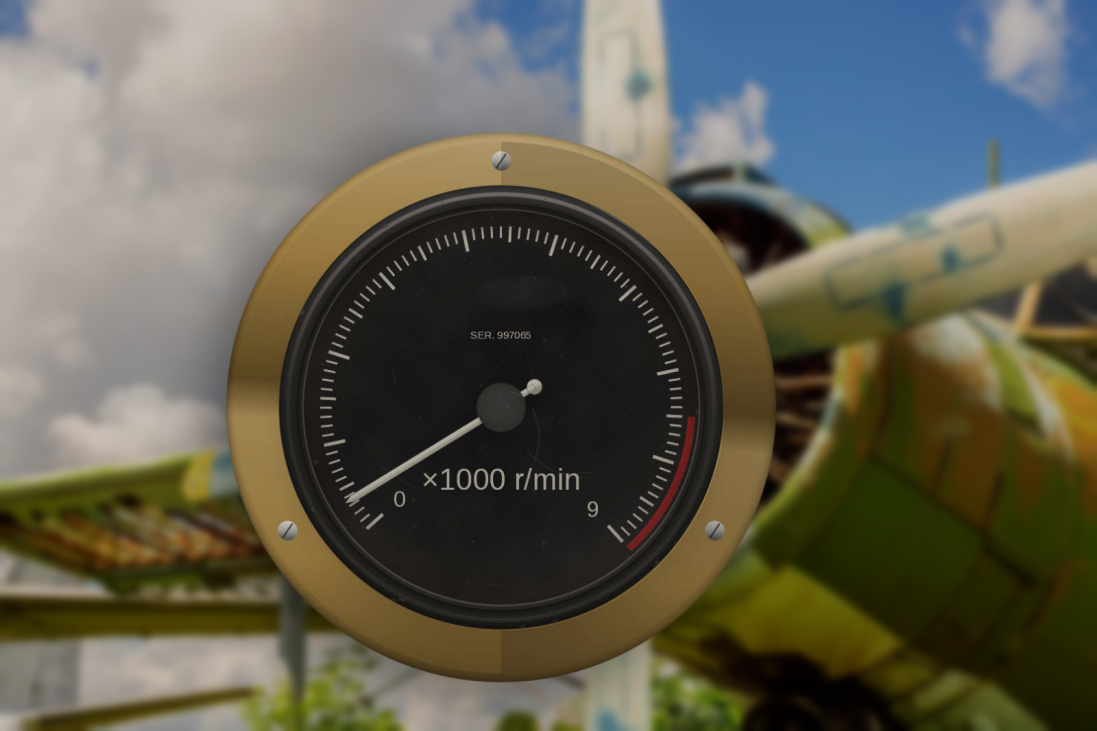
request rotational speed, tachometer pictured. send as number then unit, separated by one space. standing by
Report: 350 rpm
